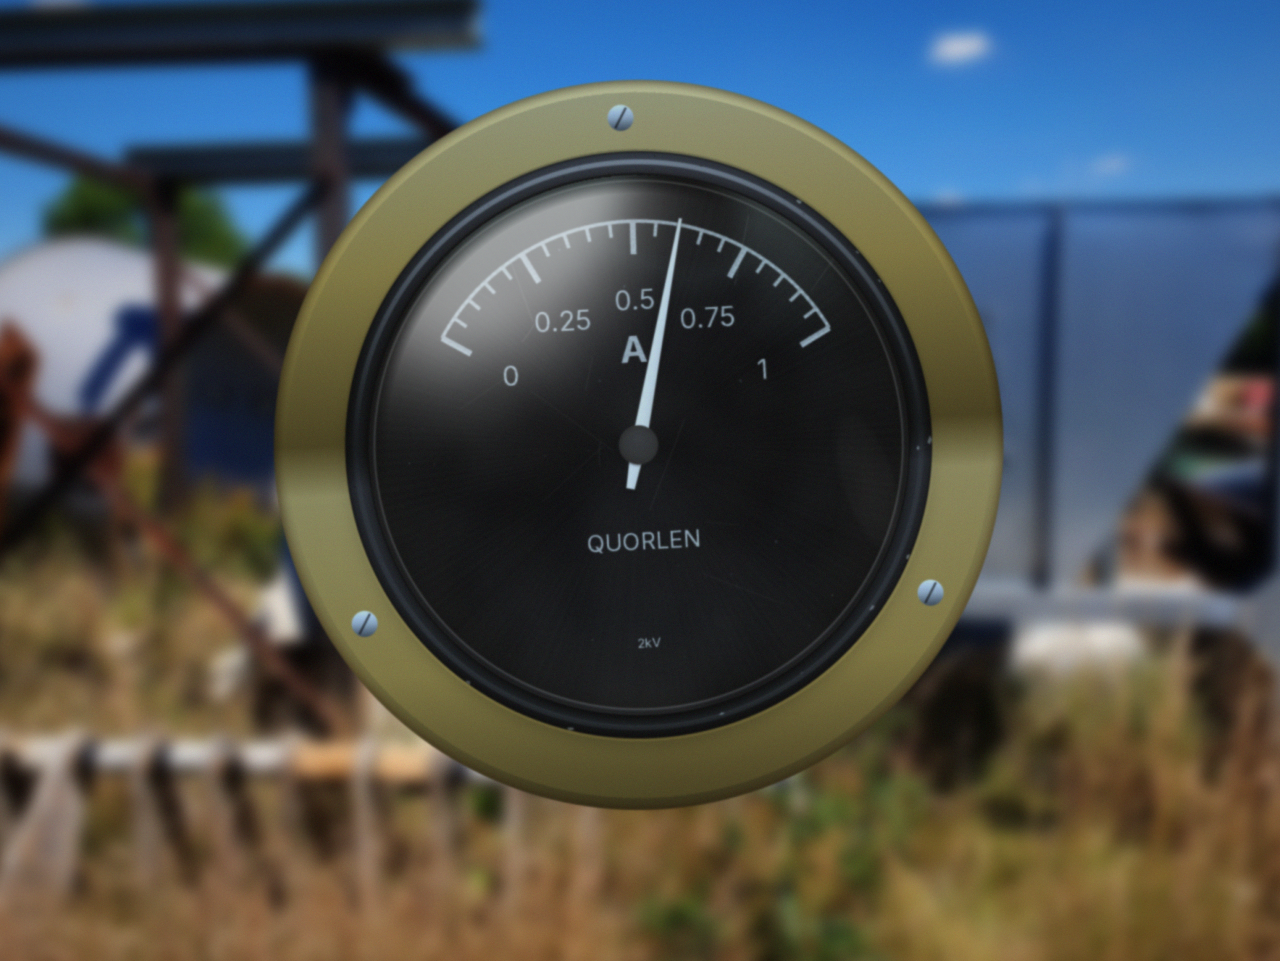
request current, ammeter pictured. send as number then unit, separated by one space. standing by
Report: 0.6 A
